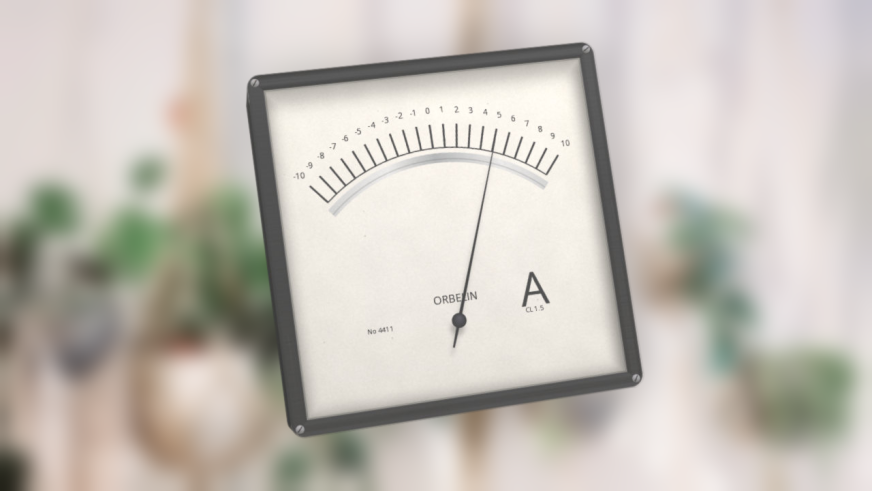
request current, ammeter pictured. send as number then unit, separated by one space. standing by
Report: 5 A
